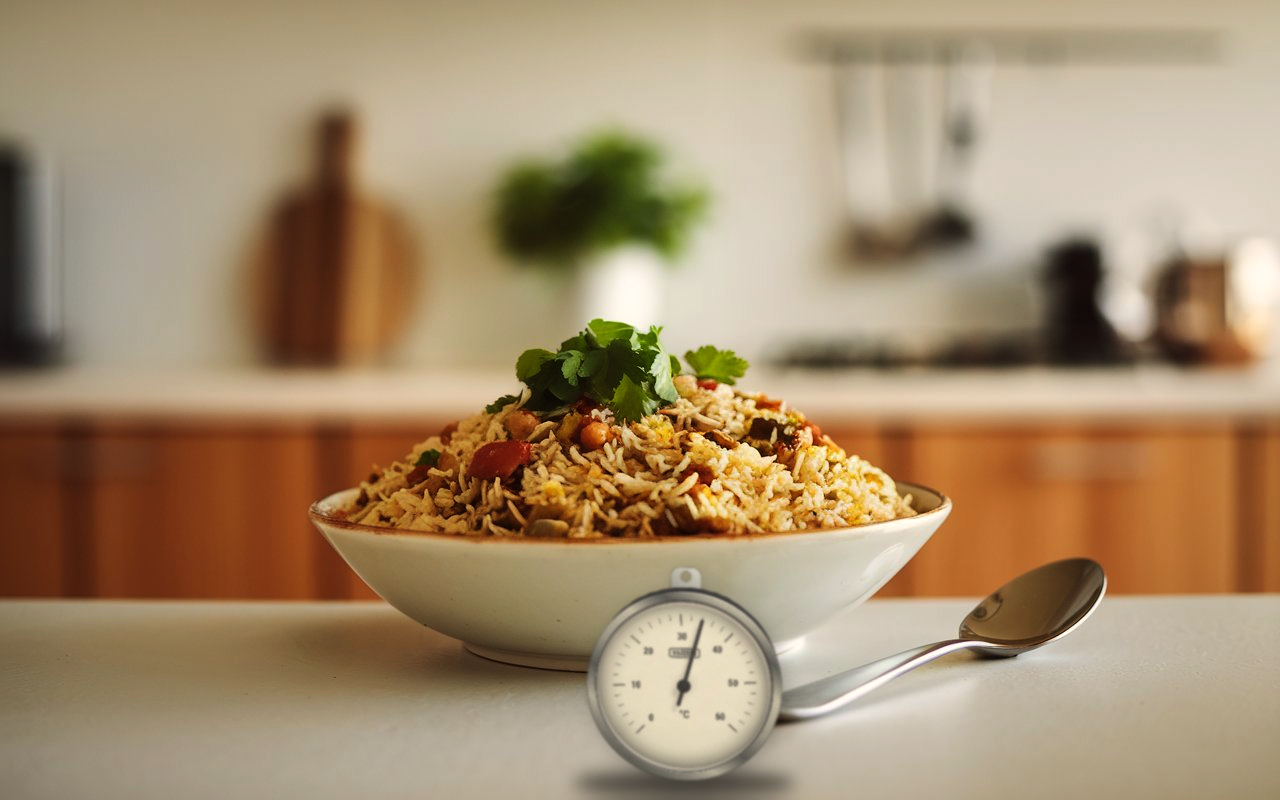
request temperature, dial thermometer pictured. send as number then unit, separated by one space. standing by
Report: 34 °C
